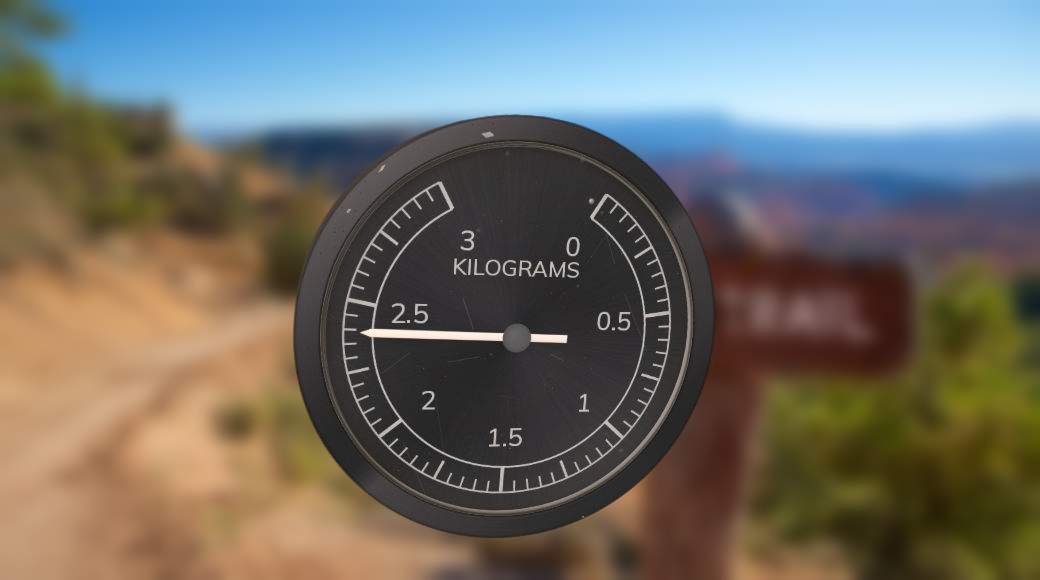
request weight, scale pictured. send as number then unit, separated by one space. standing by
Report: 2.4 kg
